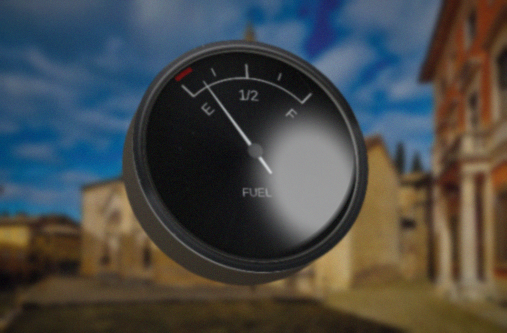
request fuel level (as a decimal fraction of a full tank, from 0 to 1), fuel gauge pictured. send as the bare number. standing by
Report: 0.125
